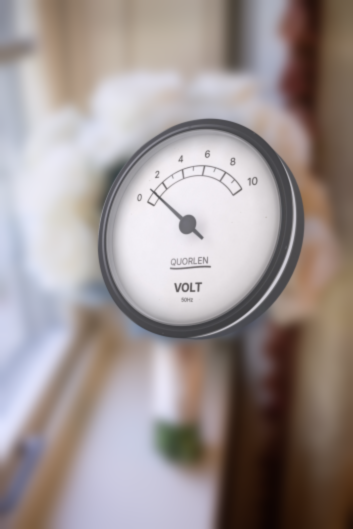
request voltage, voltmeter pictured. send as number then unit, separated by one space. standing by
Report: 1 V
